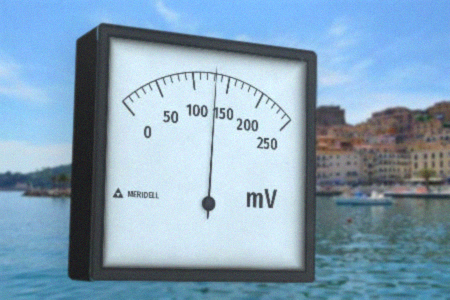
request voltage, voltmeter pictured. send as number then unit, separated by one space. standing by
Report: 130 mV
